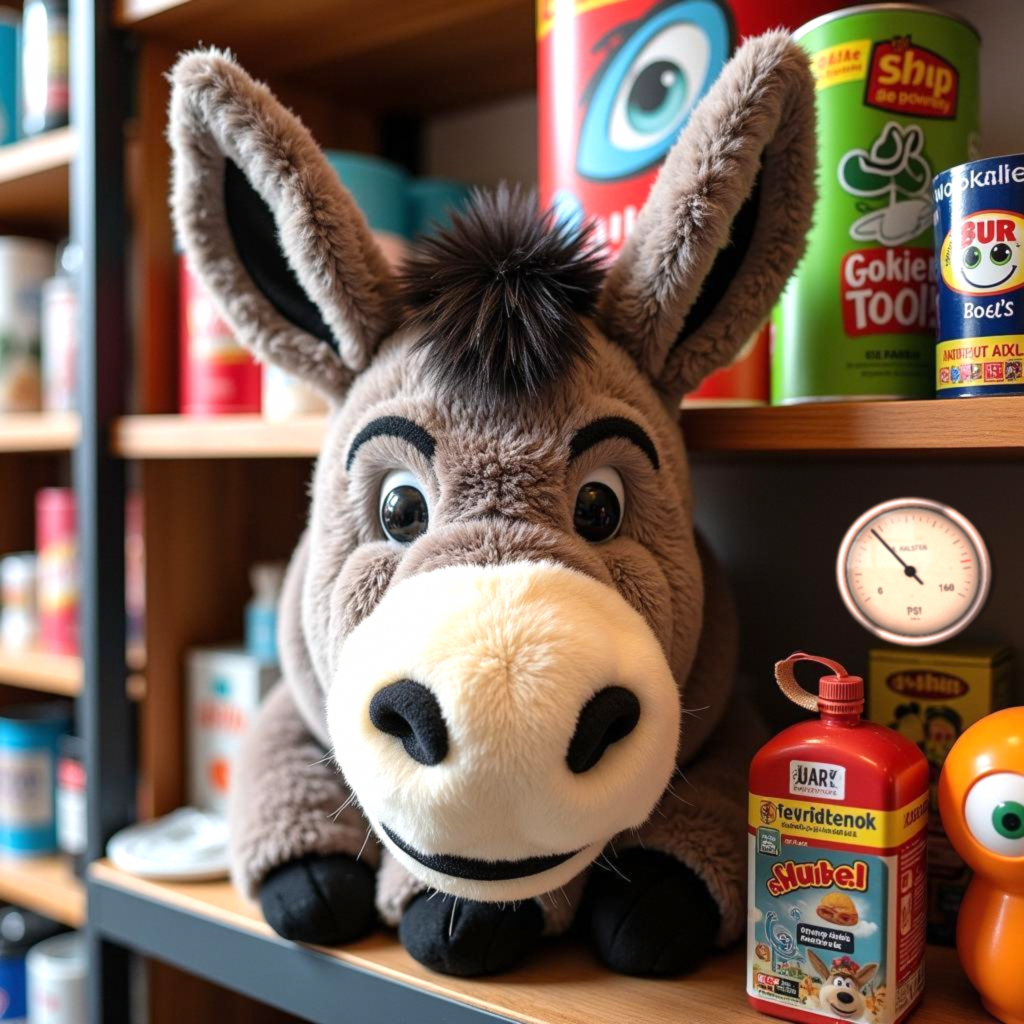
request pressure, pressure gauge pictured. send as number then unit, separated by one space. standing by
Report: 55 psi
